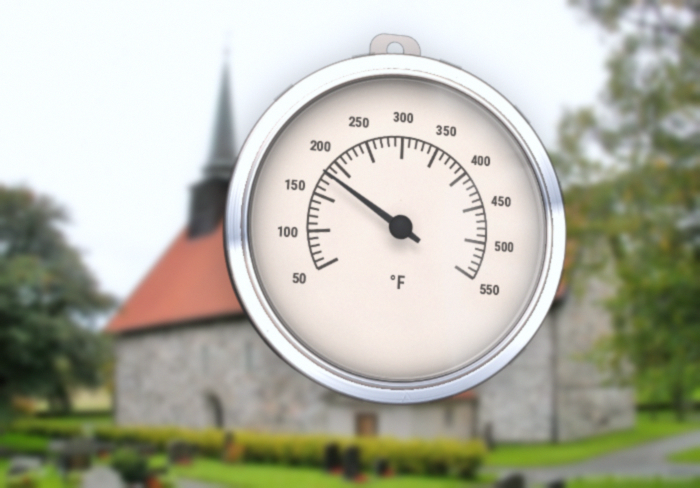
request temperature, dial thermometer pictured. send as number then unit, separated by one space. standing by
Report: 180 °F
